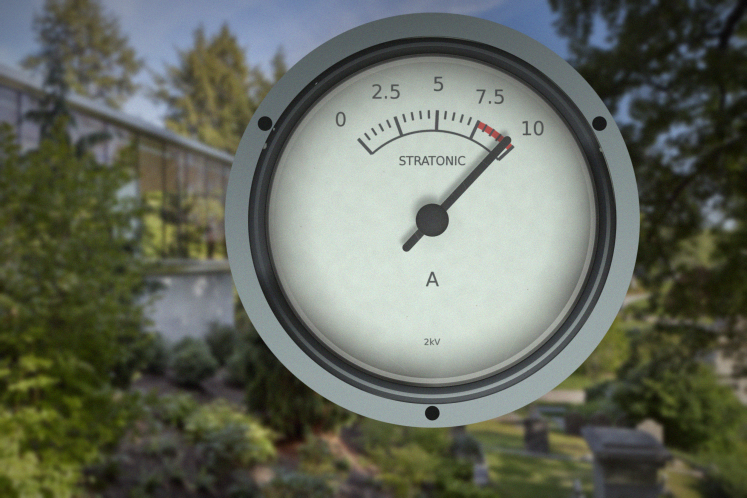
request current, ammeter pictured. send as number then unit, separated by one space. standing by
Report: 9.5 A
